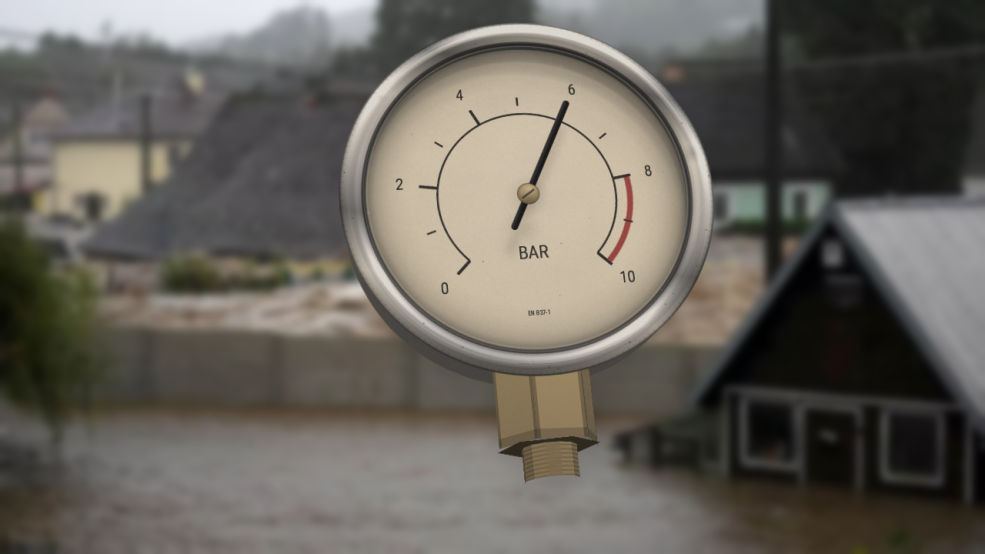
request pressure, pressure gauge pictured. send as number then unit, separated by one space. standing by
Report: 6 bar
